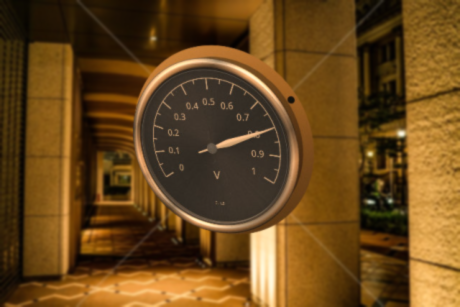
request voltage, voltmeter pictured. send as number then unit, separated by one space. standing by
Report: 0.8 V
